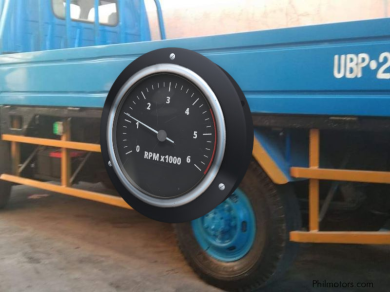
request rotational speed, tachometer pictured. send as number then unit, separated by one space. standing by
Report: 1200 rpm
